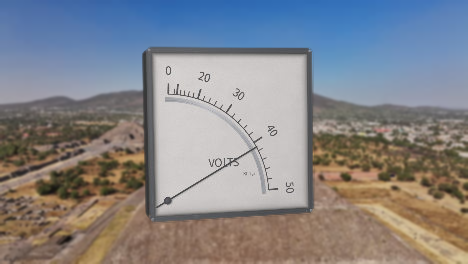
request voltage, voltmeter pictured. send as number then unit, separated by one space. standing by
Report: 41 V
